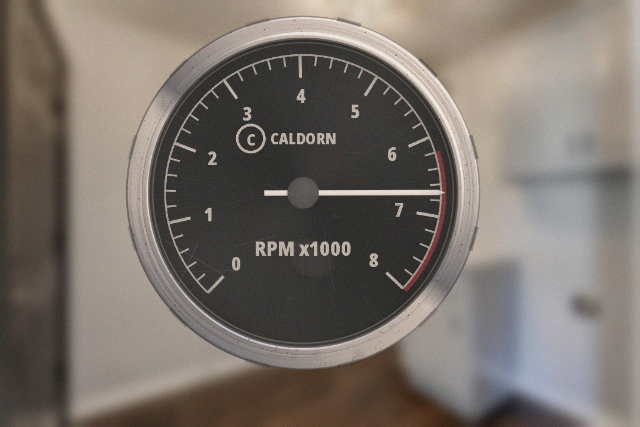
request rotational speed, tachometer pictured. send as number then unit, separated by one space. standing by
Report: 6700 rpm
